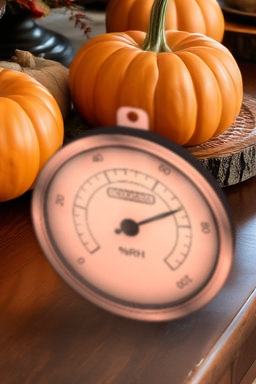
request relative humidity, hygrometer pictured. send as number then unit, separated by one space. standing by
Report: 72 %
